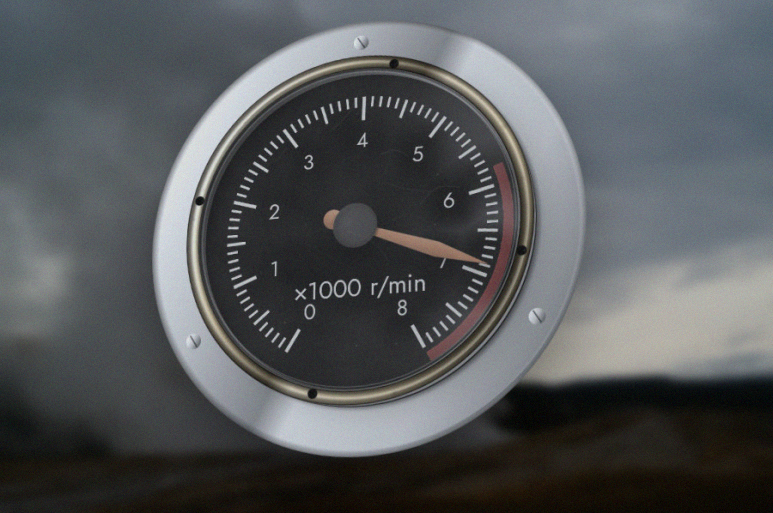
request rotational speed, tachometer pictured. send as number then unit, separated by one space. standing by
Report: 6900 rpm
